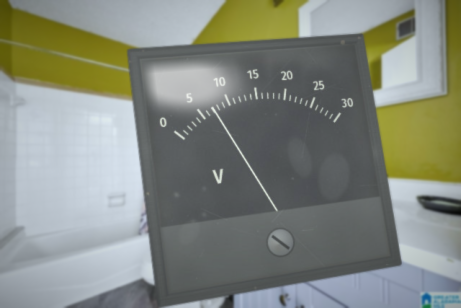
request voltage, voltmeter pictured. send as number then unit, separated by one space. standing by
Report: 7 V
